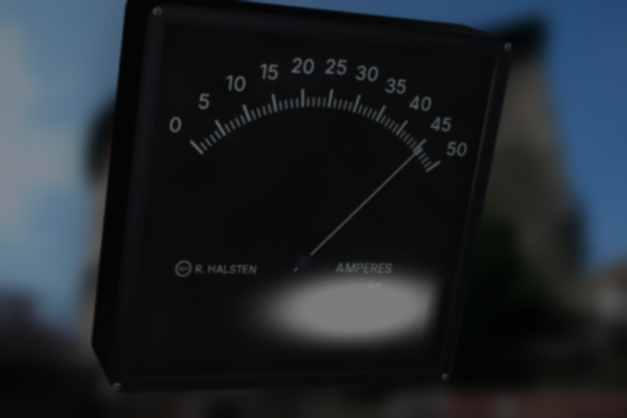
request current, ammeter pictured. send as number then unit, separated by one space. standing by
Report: 45 A
